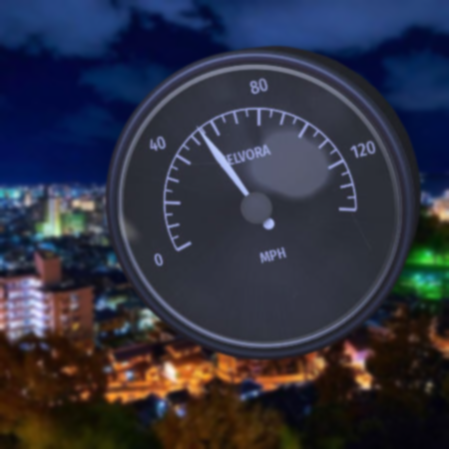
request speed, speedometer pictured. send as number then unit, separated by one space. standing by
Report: 55 mph
